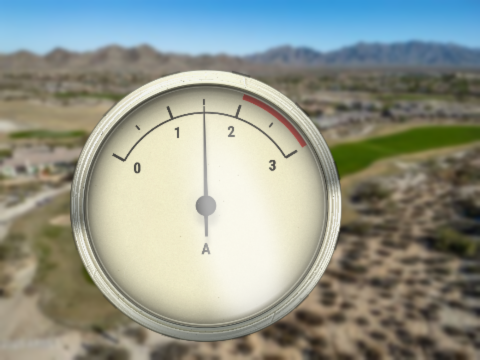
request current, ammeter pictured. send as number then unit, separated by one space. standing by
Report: 1.5 A
